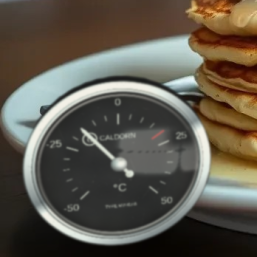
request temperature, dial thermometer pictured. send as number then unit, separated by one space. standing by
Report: -15 °C
